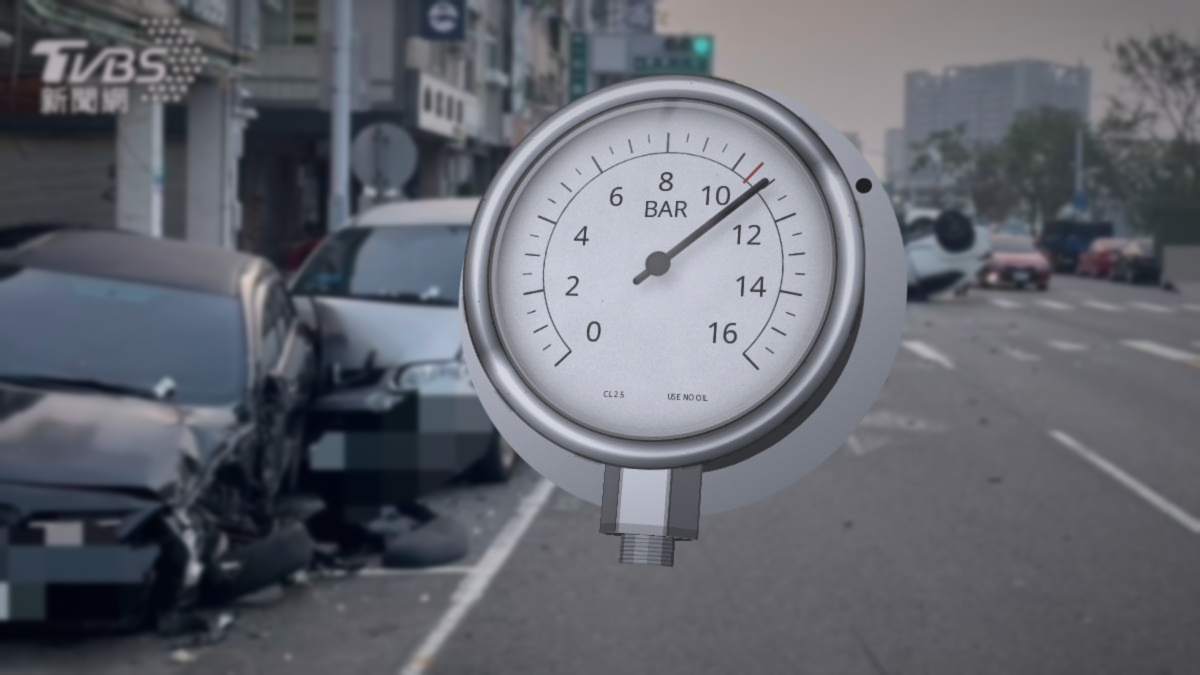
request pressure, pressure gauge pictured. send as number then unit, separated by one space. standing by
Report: 11 bar
